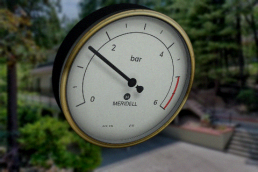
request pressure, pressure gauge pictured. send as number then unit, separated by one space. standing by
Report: 1.5 bar
